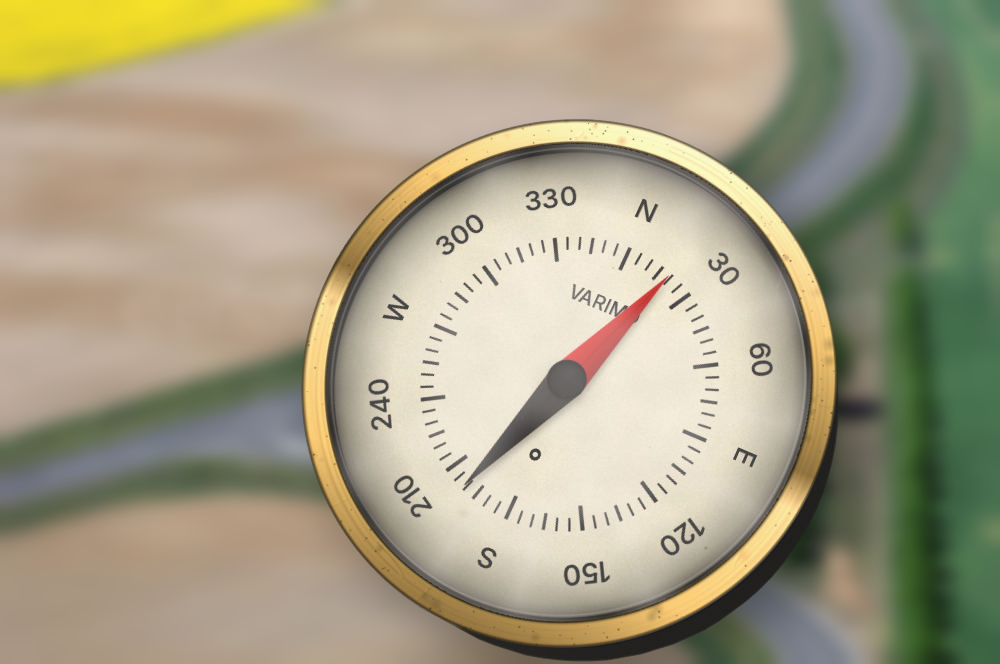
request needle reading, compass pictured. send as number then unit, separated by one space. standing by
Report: 20 °
